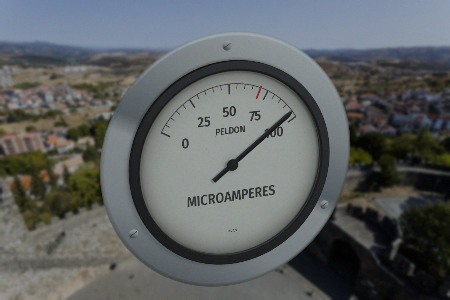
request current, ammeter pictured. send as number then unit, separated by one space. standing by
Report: 95 µA
